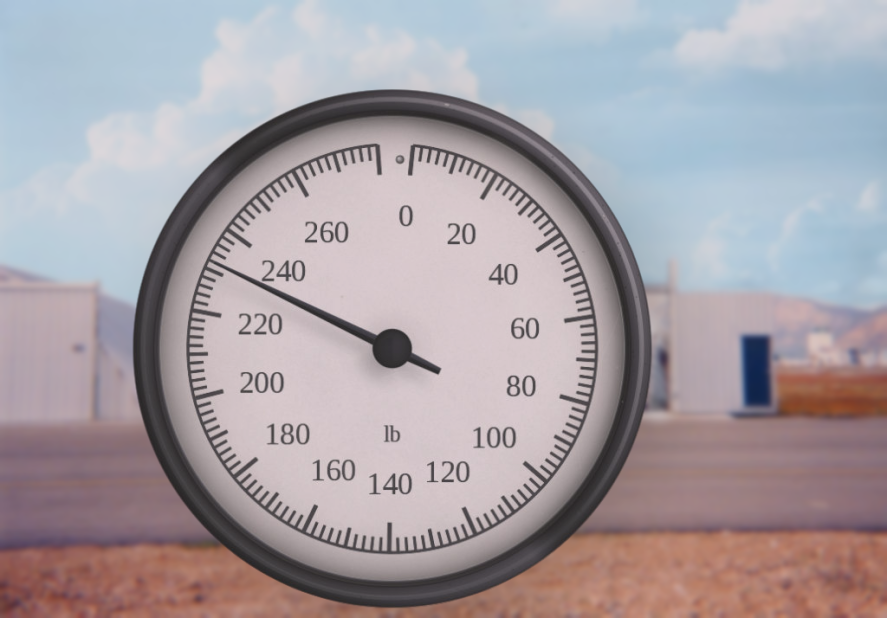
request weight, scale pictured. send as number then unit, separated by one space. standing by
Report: 232 lb
